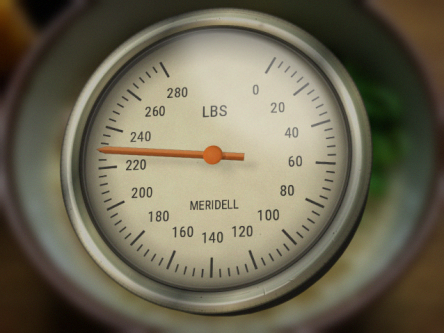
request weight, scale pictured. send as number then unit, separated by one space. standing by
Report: 228 lb
